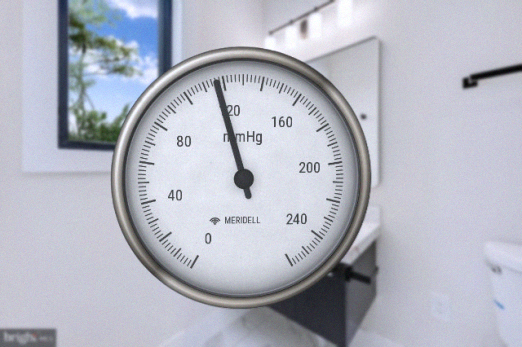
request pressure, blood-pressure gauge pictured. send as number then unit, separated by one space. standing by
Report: 116 mmHg
